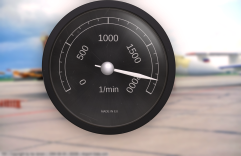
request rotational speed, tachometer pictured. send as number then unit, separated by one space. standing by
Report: 1850 rpm
